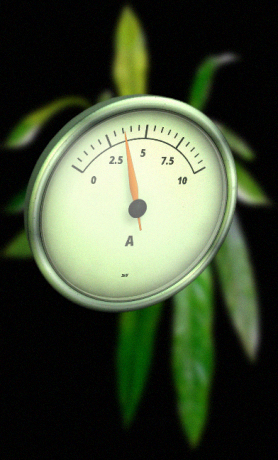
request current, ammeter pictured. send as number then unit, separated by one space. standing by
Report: 3.5 A
